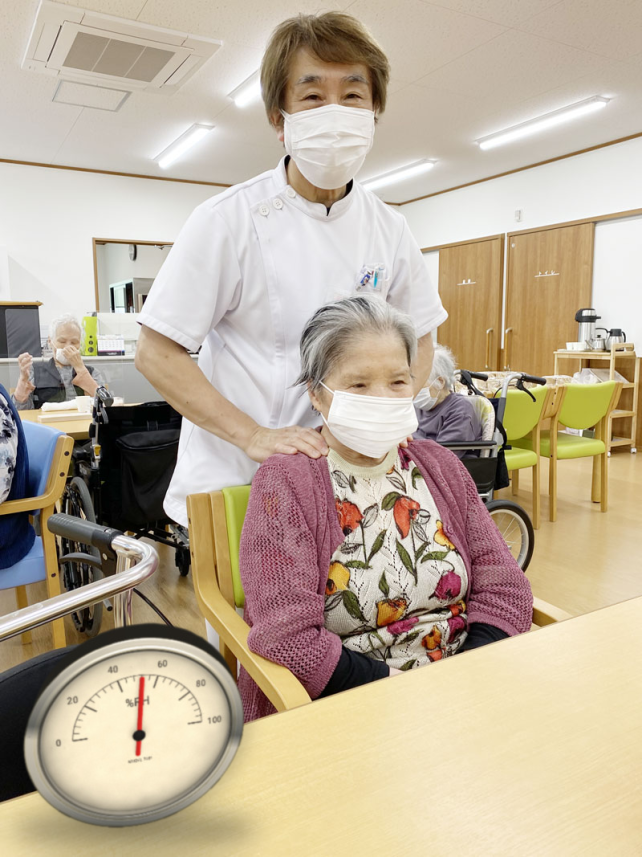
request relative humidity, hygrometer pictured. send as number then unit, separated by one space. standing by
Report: 52 %
